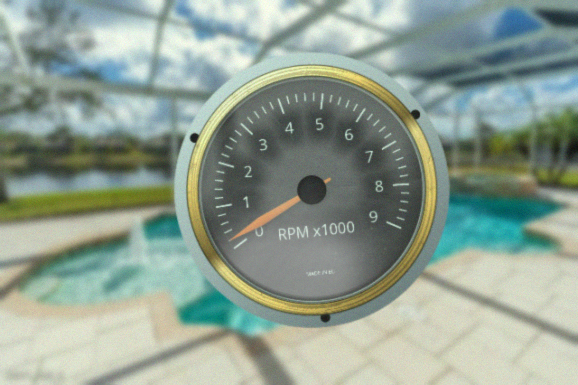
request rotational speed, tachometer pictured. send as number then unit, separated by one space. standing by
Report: 200 rpm
